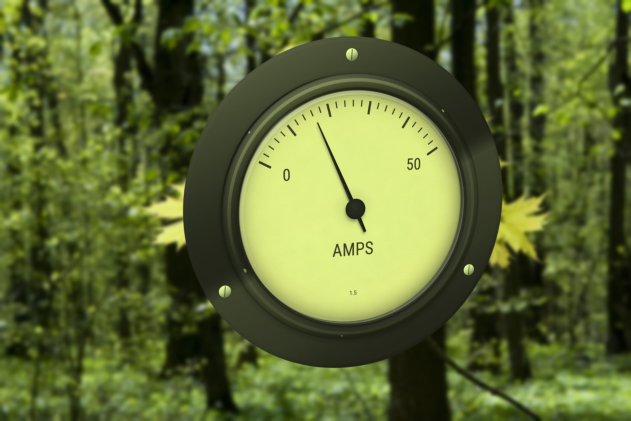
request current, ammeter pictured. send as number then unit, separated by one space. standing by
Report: 16 A
